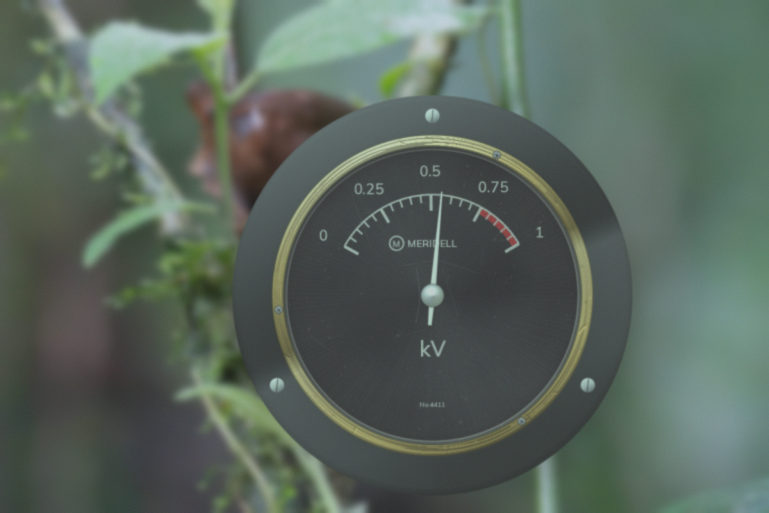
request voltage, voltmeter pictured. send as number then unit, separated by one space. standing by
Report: 0.55 kV
